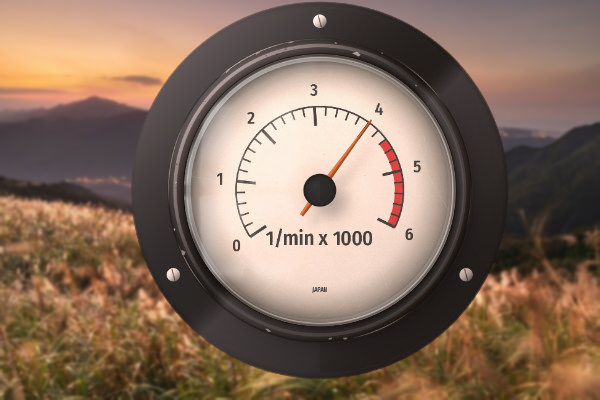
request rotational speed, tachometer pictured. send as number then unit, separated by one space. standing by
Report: 4000 rpm
